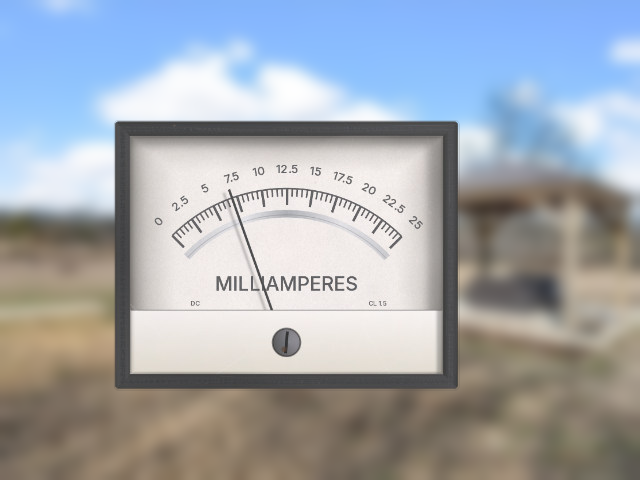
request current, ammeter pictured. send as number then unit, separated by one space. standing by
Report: 7 mA
